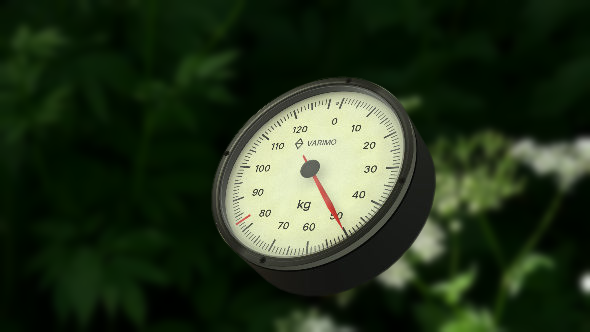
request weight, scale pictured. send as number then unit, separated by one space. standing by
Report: 50 kg
